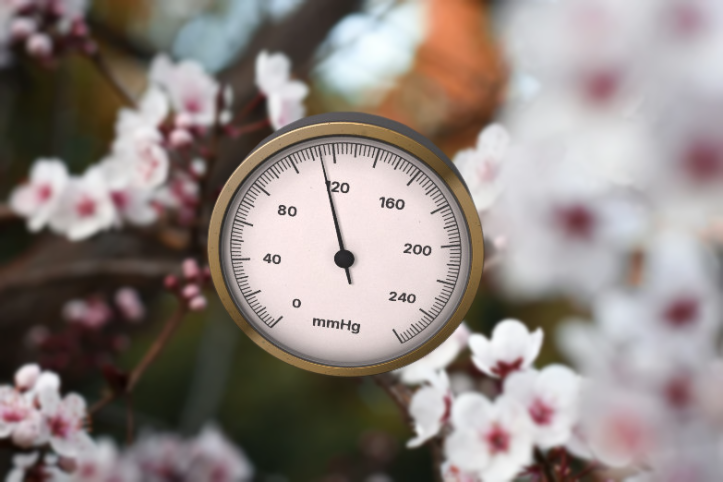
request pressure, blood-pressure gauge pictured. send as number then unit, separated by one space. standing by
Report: 114 mmHg
